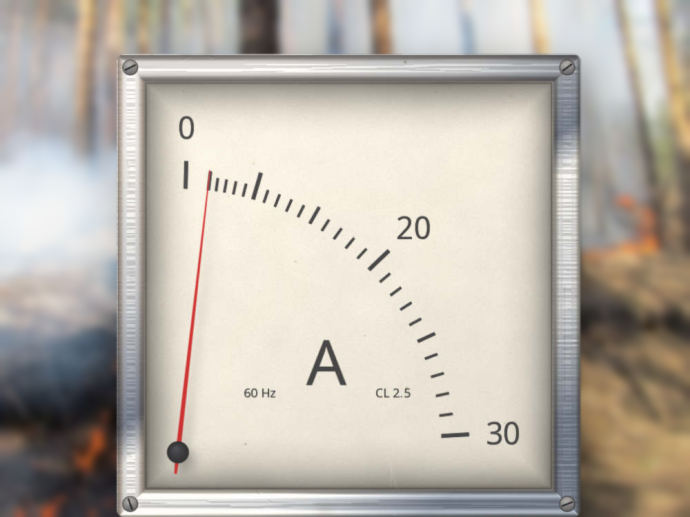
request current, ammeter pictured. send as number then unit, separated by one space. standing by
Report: 5 A
